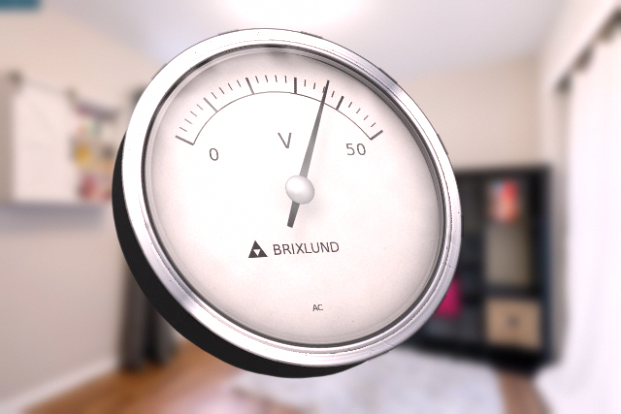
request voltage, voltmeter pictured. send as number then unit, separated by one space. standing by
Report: 36 V
